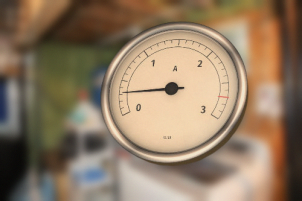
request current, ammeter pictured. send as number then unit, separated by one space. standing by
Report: 0.3 A
